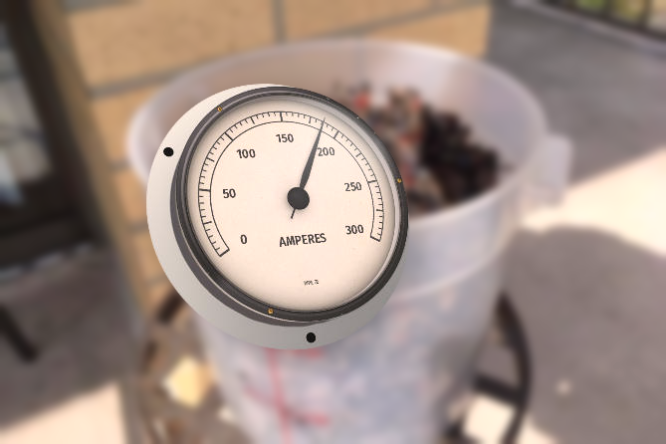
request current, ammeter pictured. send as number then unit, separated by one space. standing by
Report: 185 A
